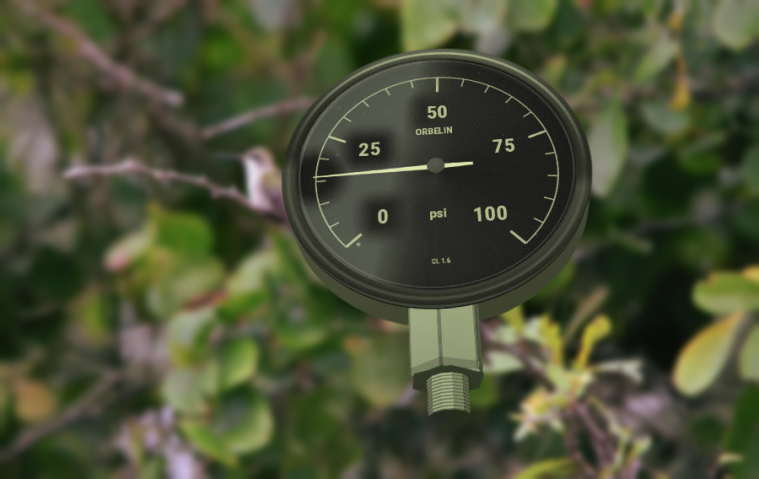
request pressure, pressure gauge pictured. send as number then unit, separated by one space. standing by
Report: 15 psi
